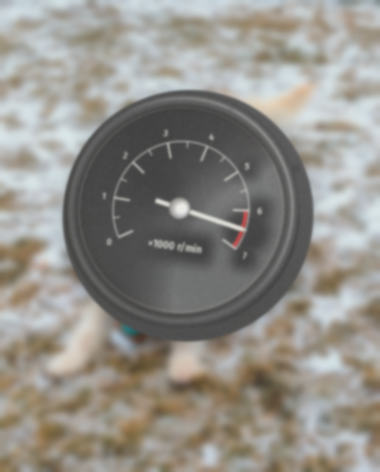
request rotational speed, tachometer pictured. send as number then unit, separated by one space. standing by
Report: 6500 rpm
